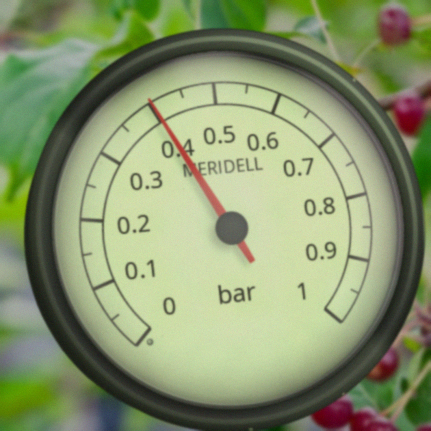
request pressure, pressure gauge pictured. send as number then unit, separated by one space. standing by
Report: 0.4 bar
